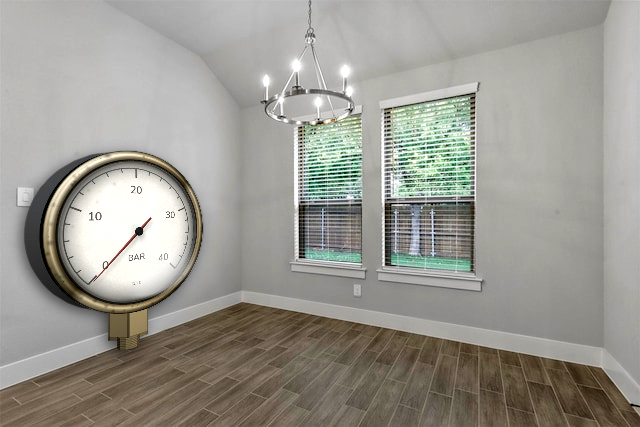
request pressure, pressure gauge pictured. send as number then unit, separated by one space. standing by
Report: 0 bar
